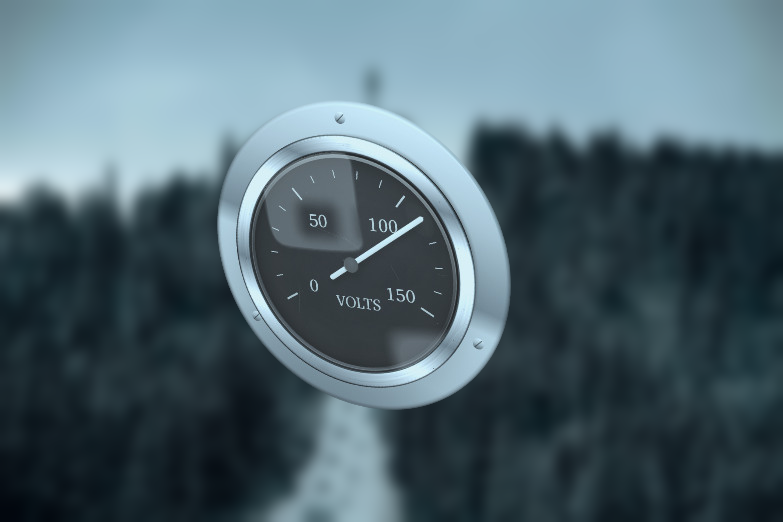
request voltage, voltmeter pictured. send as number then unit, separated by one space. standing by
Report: 110 V
